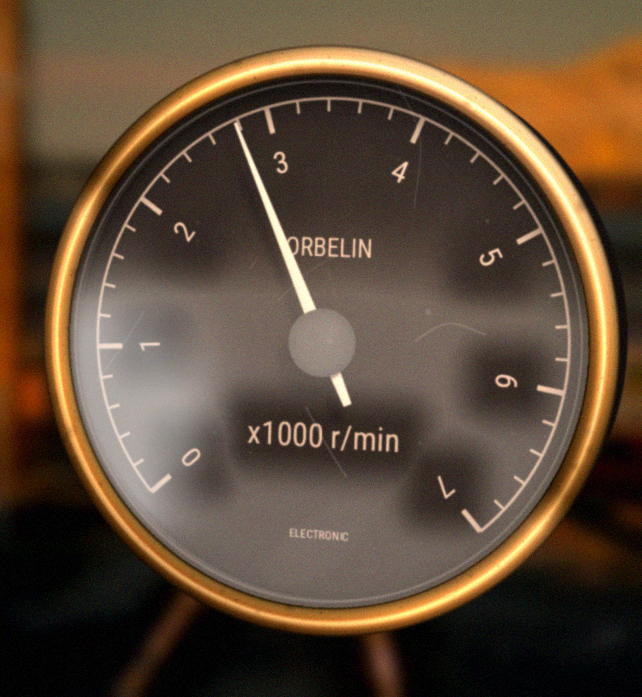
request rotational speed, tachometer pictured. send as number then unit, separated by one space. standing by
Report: 2800 rpm
